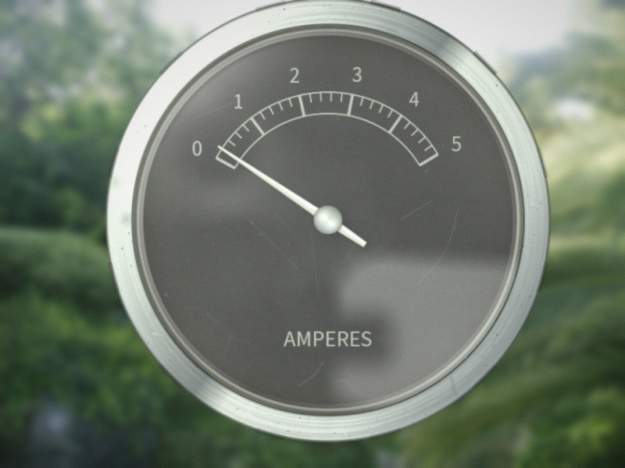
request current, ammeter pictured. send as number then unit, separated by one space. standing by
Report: 0.2 A
